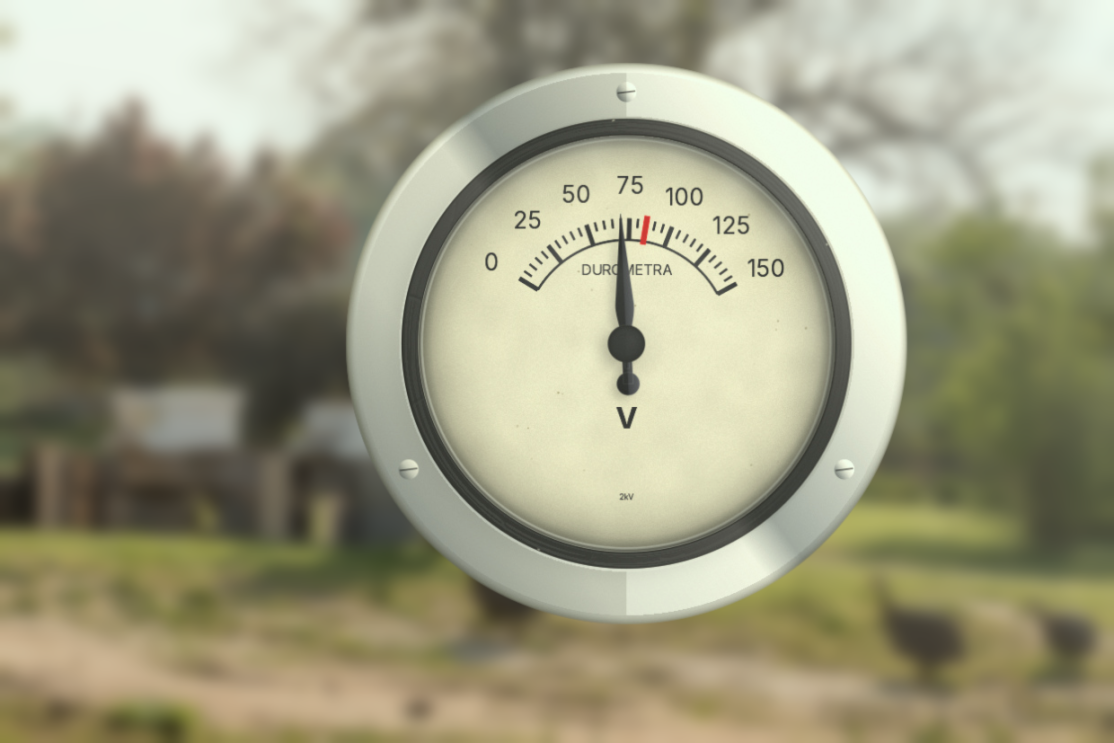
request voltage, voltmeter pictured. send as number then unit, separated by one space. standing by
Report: 70 V
